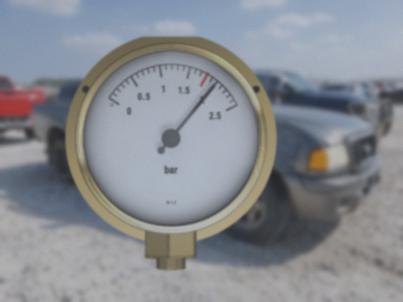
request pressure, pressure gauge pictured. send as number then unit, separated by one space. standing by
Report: 2 bar
